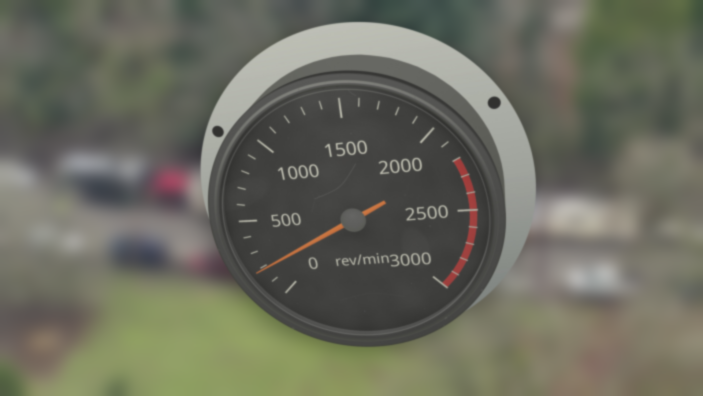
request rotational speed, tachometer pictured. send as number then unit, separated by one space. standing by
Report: 200 rpm
